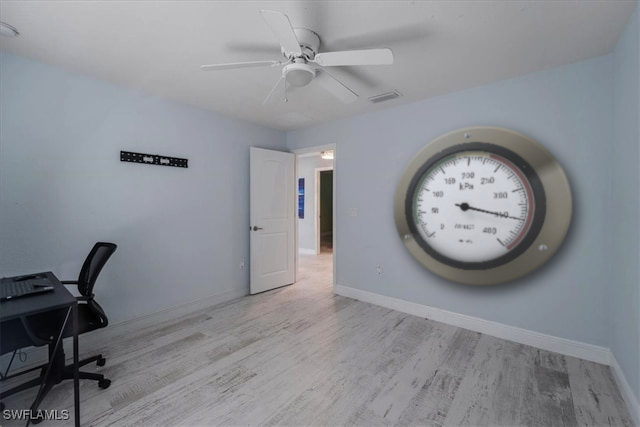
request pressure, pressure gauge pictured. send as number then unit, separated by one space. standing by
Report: 350 kPa
